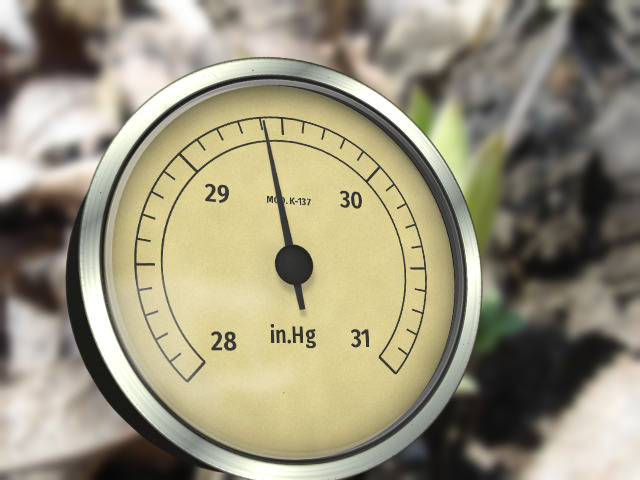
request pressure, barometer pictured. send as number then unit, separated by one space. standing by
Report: 29.4 inHg
